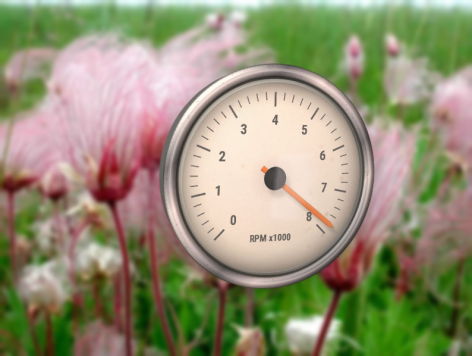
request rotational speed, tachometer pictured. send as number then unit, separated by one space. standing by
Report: 7800 rpm
